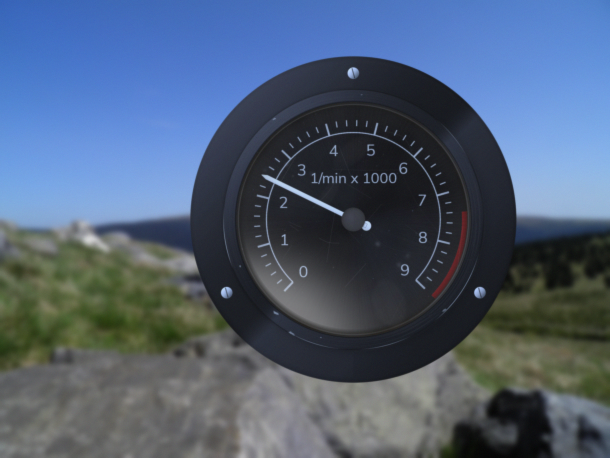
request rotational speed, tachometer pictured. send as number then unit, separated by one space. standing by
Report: 2400 rpm
